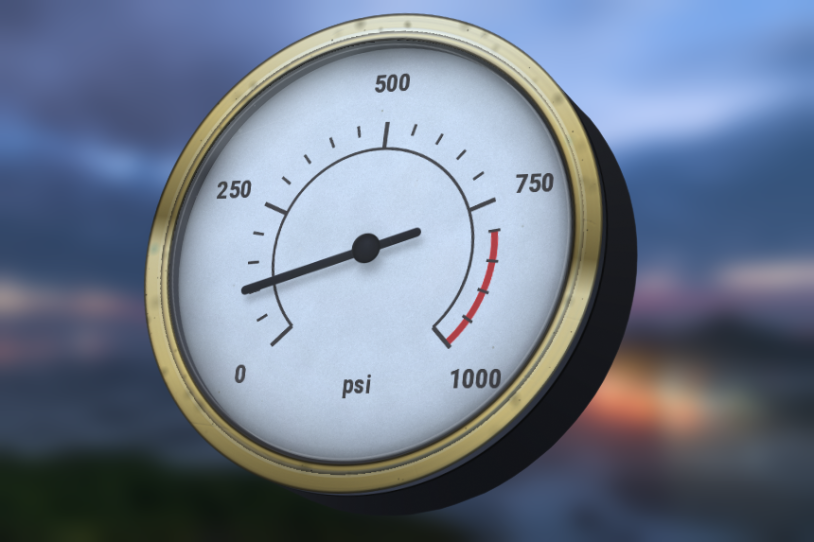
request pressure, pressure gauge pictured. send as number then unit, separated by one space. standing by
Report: 100 psi
